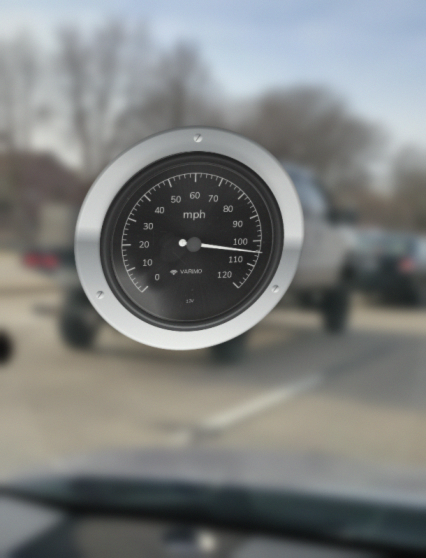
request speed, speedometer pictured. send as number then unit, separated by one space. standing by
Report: 104 mph
